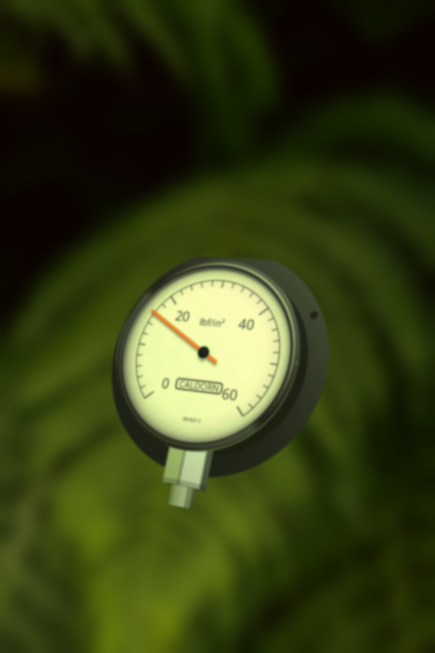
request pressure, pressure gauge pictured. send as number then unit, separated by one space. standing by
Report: 16 psi
